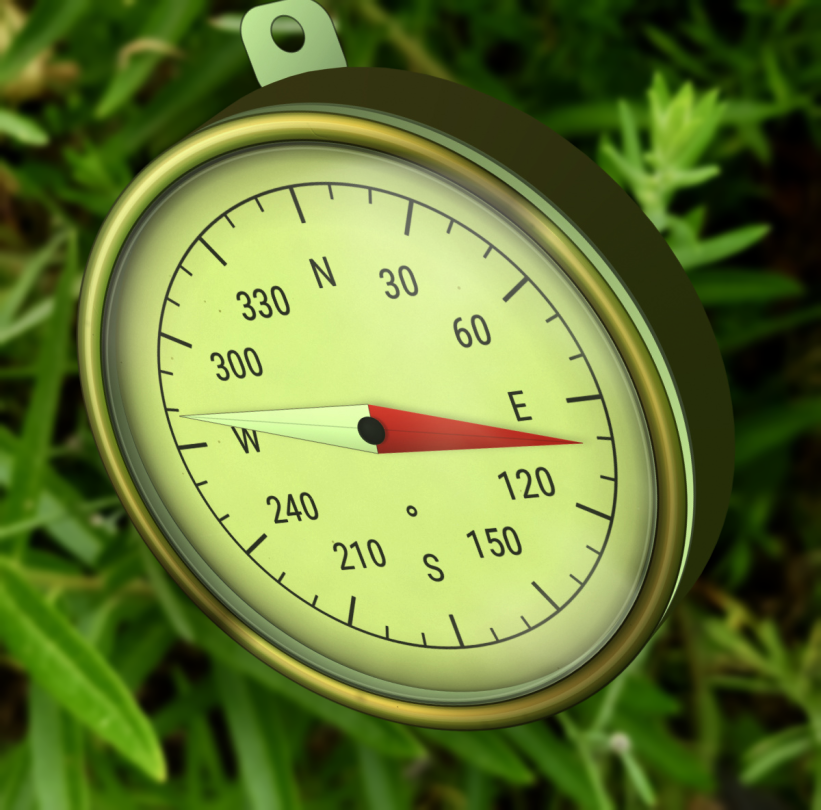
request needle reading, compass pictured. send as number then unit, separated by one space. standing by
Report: 100 °
